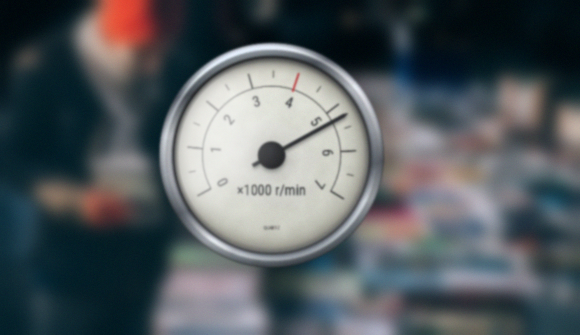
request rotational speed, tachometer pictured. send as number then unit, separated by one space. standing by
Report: 5250 rpm
